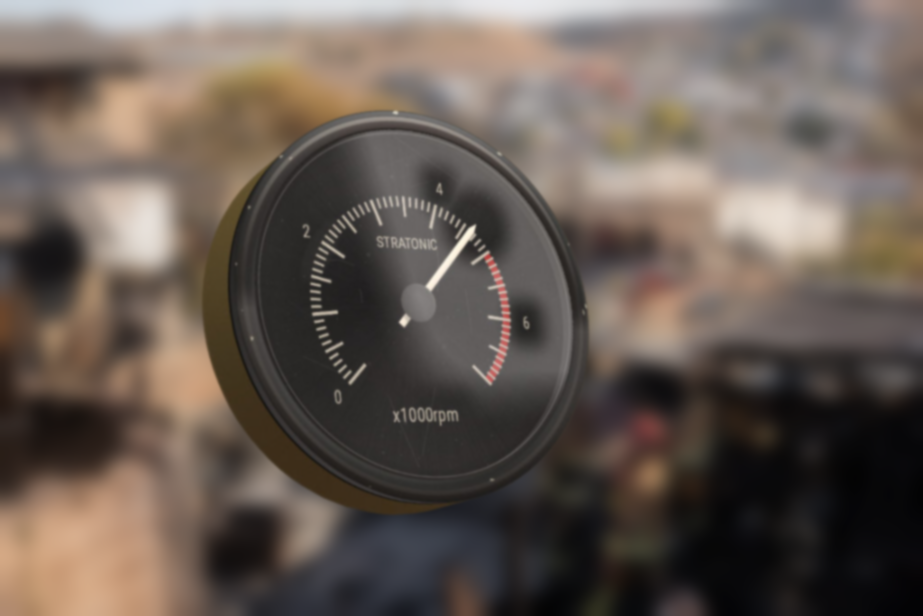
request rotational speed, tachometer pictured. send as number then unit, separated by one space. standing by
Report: 4600 rpm
